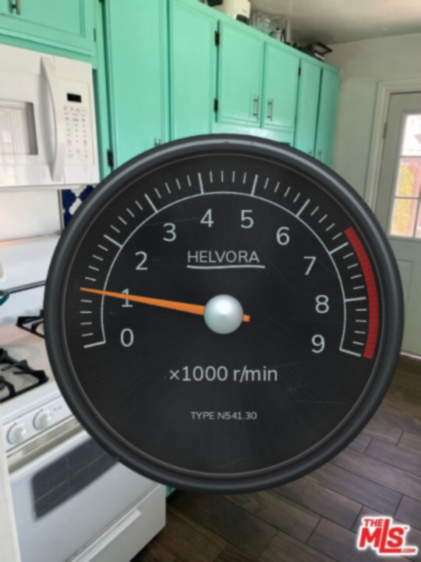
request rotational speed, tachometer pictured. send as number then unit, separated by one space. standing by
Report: 1000 rpm
